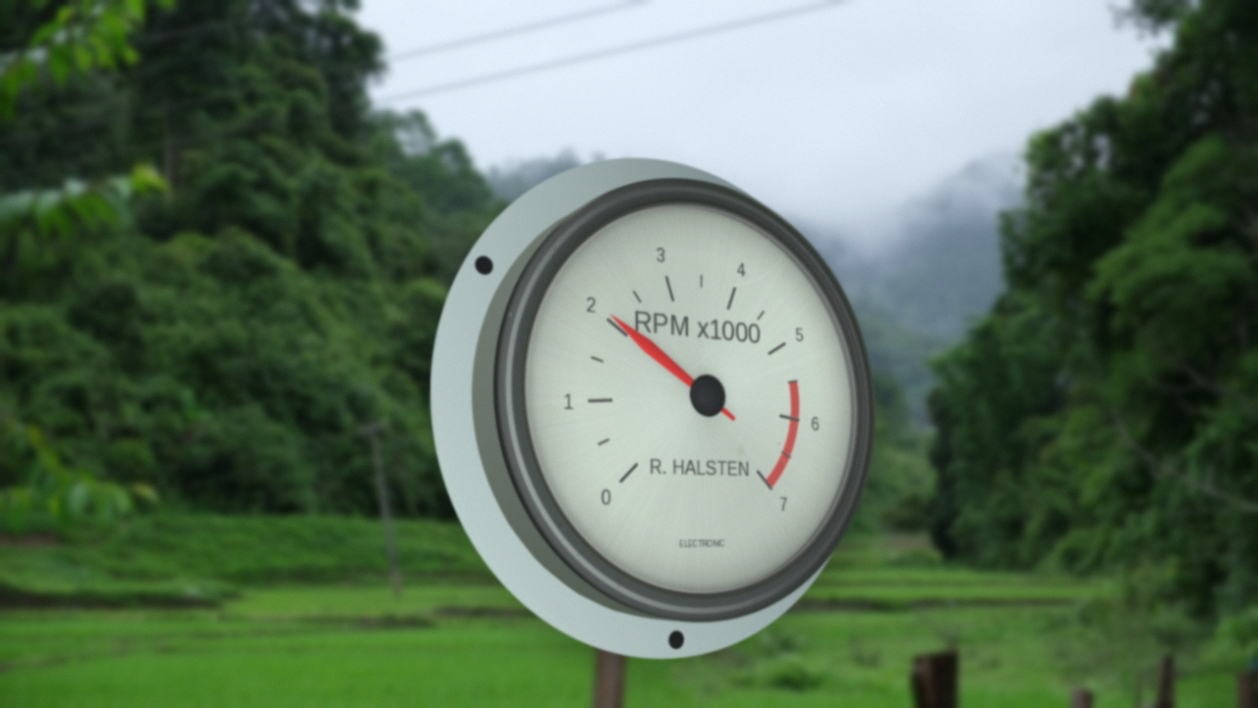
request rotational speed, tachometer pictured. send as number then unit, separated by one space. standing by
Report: 2000 rpm
